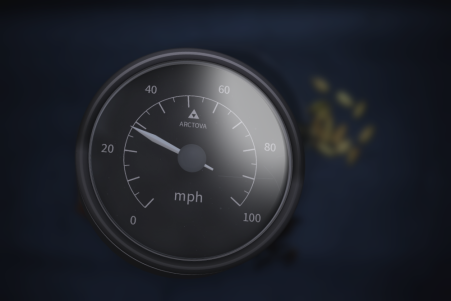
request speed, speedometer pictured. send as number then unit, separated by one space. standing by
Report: 27.5 mph
